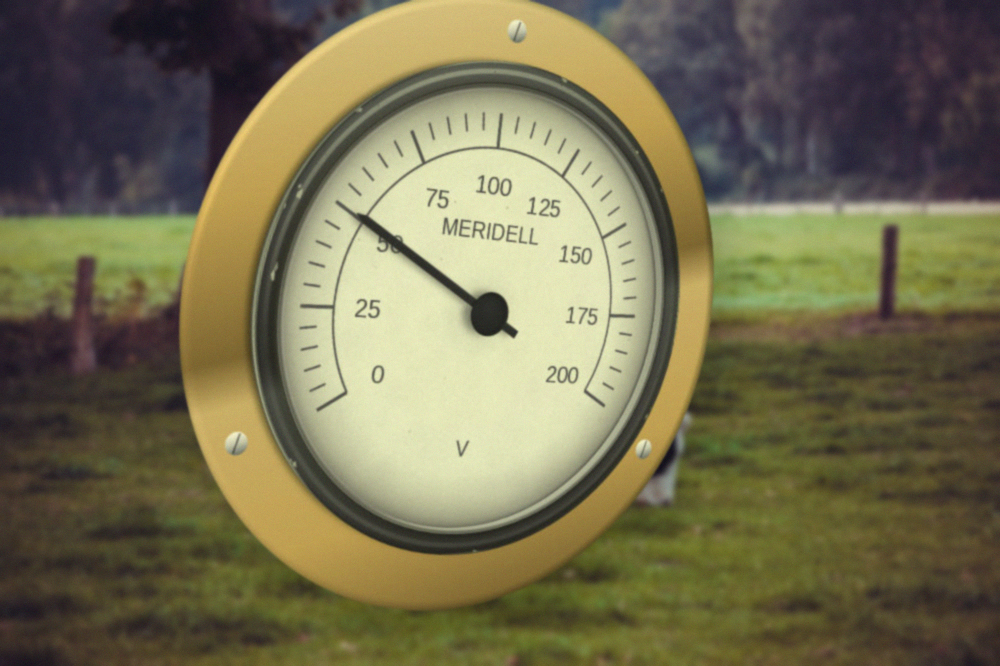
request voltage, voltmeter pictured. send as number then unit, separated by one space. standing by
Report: 50 V
